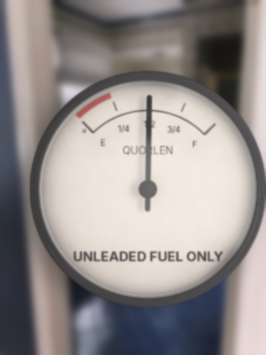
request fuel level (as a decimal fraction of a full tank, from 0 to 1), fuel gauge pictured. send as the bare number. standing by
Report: 0.5
